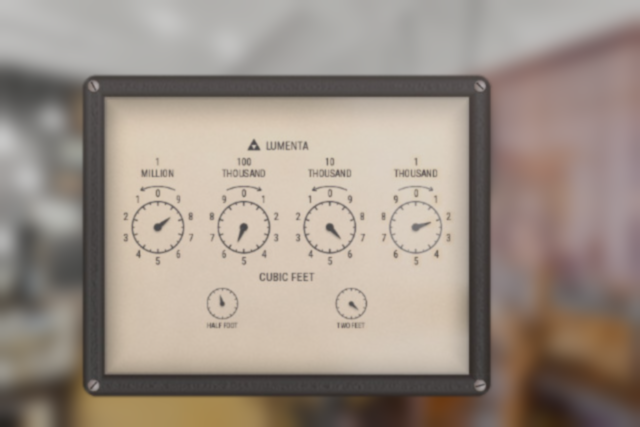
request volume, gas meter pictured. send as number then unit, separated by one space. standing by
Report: 856200 ft³
